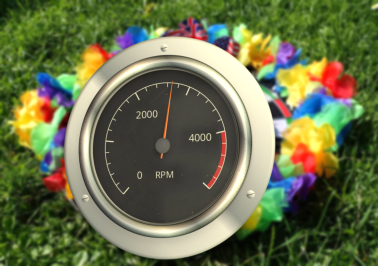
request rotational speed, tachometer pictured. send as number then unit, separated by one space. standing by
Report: 2700 rpm
